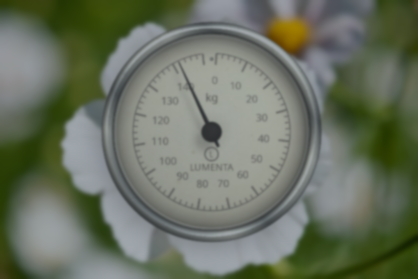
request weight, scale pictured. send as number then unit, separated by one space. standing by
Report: 142 kg
